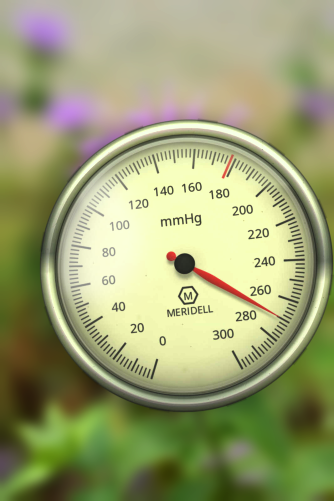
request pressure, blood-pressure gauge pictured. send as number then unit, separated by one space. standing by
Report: 270 mmHg
